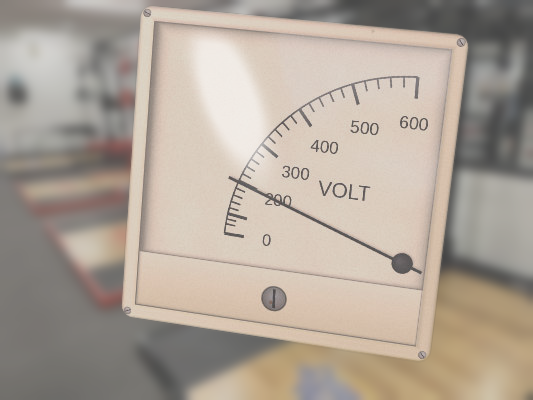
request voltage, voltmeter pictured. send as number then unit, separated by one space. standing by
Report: 200 V
